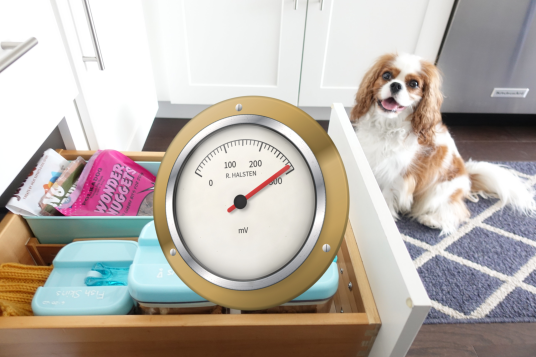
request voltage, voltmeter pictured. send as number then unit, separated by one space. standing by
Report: 290 mV
